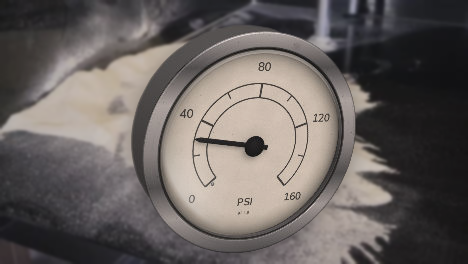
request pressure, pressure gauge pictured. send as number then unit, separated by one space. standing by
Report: 30 psi
